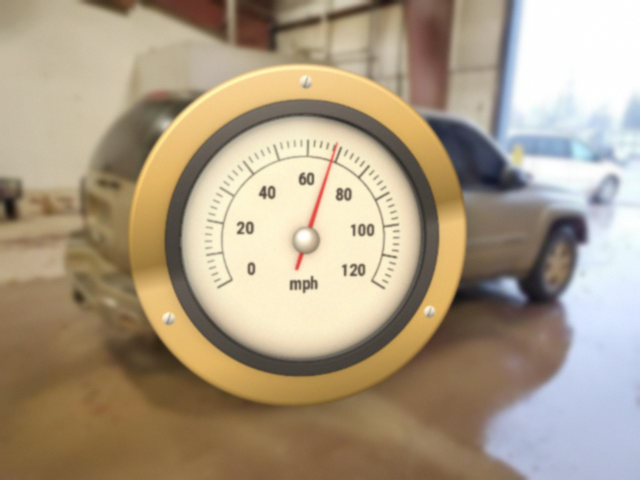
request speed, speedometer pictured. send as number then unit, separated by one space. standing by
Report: 68 mph
